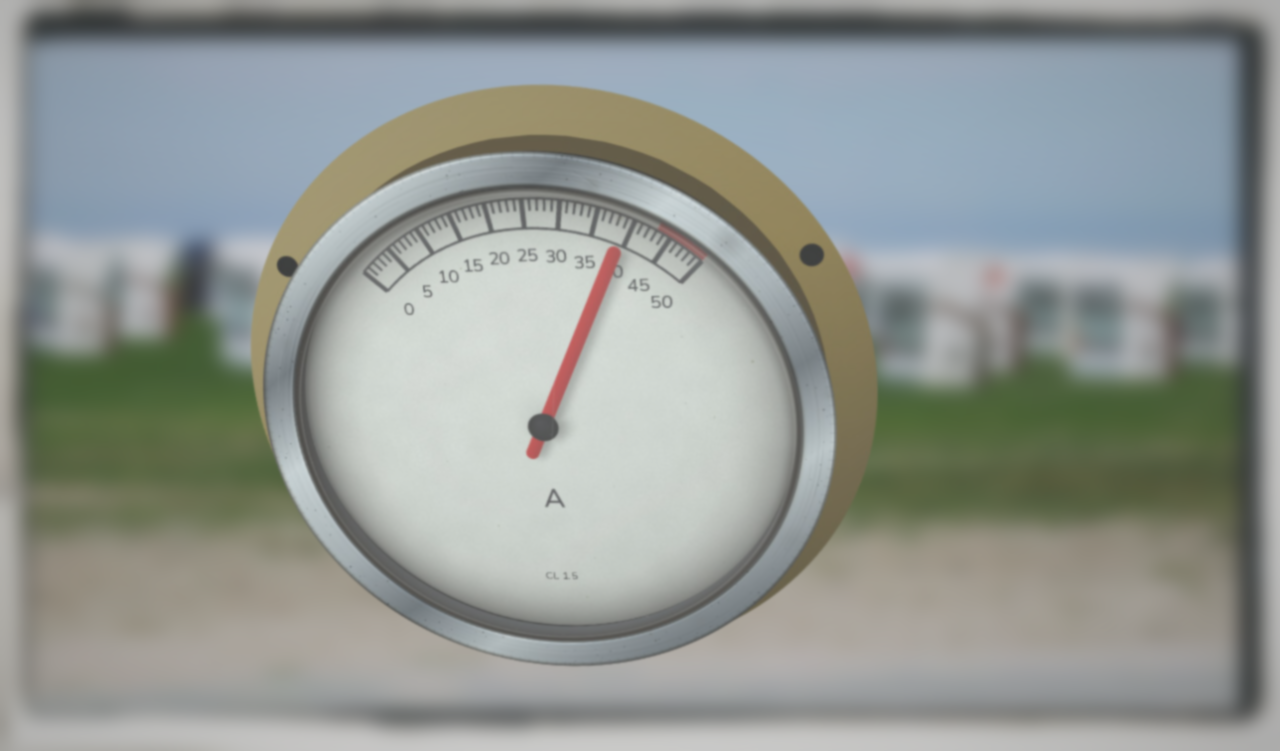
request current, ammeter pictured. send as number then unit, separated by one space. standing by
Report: 39 A
